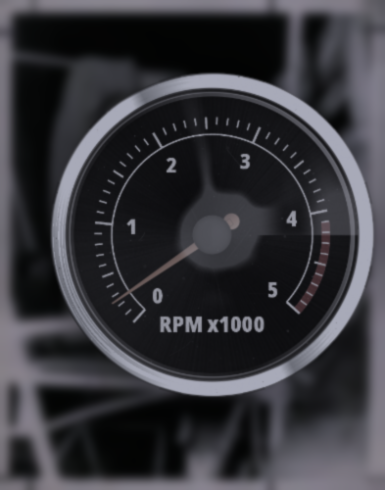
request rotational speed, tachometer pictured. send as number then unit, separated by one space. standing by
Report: 250 rpm
